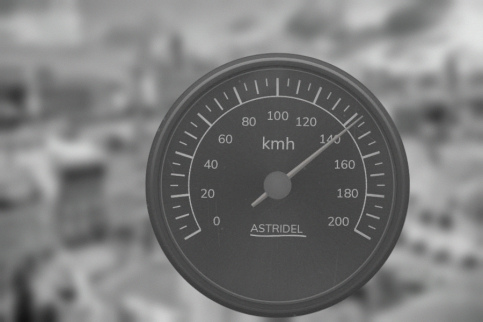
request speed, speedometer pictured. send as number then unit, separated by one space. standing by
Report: 142.5 km/h
